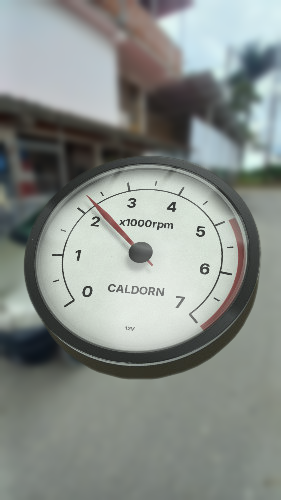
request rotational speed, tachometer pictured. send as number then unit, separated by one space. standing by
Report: 2250 rpm
